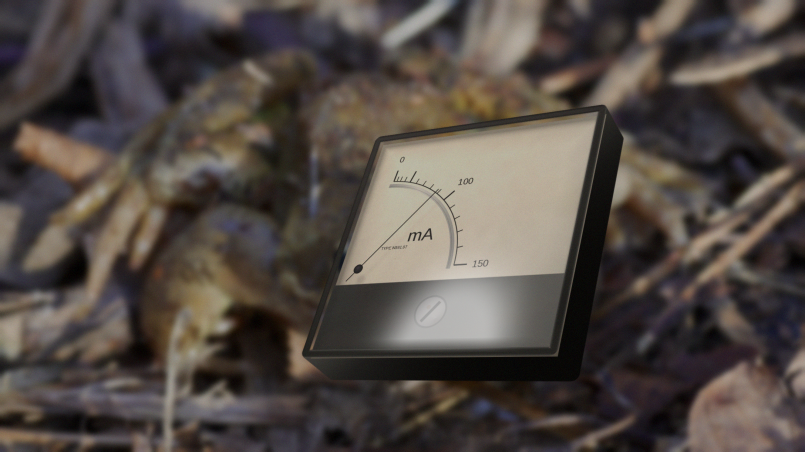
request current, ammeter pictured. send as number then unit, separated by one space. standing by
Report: 90 mA
